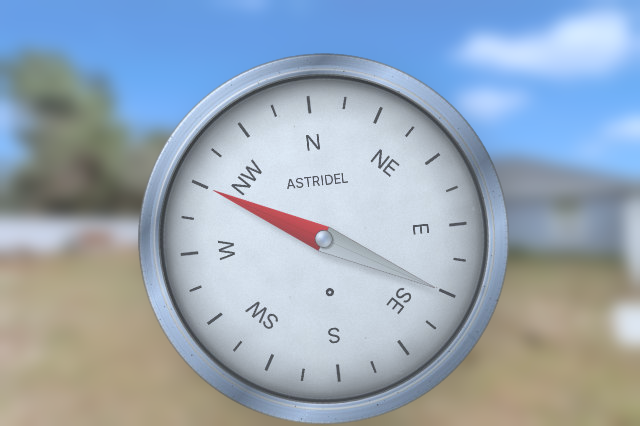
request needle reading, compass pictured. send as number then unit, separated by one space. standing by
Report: 300 °
